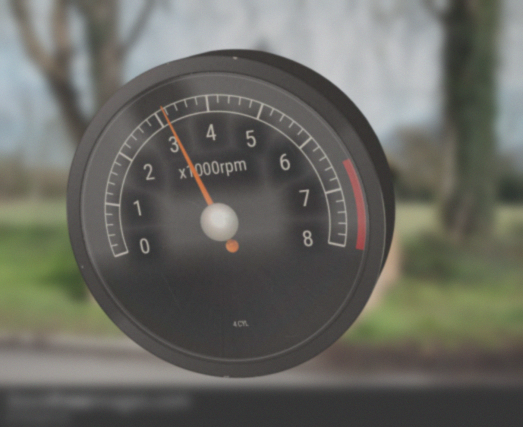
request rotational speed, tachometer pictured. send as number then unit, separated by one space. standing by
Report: 3200 rpm
